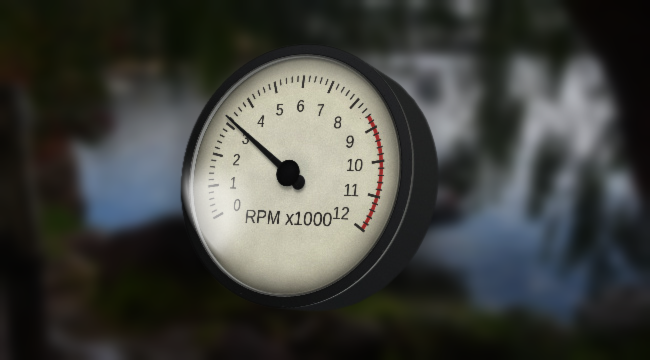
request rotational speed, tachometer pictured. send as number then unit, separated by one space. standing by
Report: 3200 rpm
